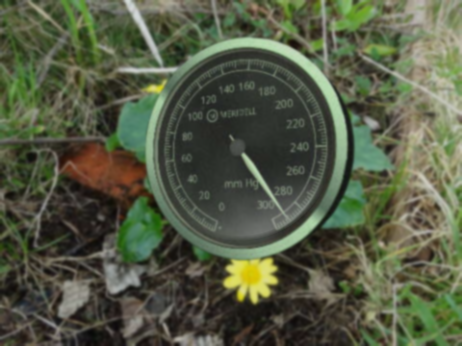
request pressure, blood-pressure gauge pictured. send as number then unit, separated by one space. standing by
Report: 290 mmHg
